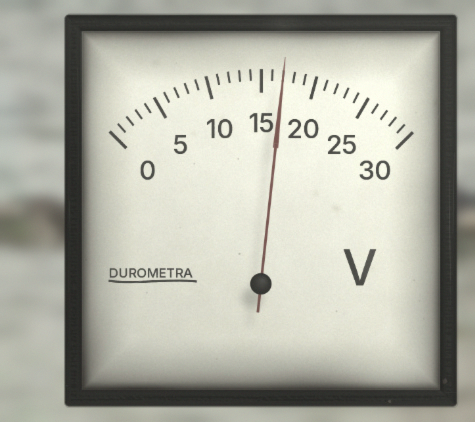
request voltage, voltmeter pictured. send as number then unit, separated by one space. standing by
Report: 17 V
